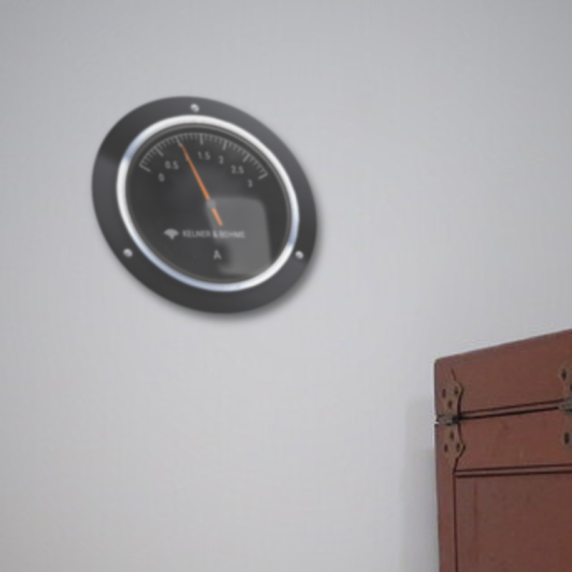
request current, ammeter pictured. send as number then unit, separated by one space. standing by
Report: 1 A
